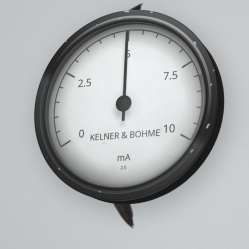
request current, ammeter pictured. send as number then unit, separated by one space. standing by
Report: 5 mA
